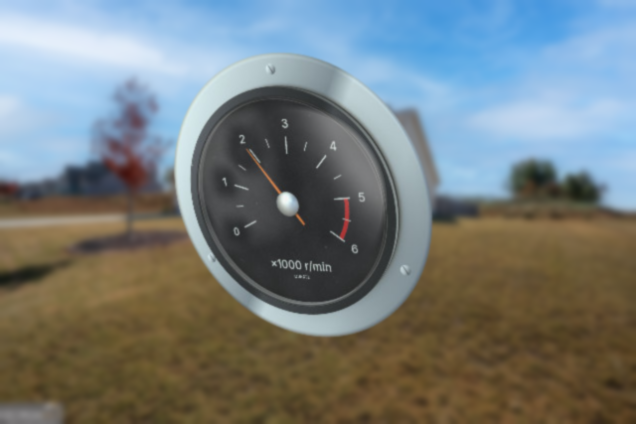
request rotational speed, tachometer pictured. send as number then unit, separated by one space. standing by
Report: 2000 rpm
